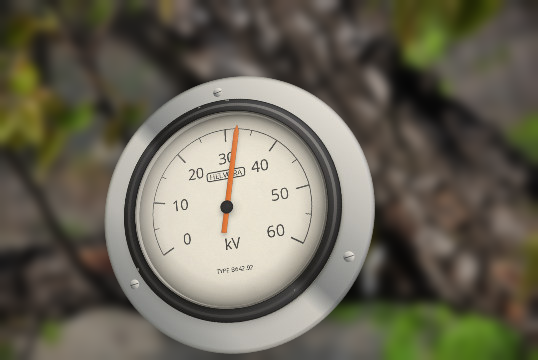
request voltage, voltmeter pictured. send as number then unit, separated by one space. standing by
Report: 32.5 kV
